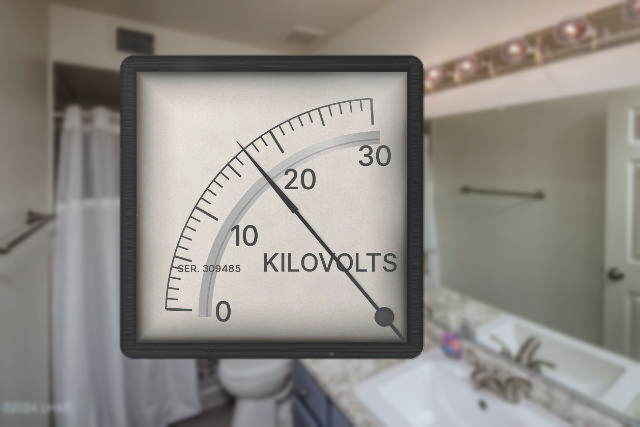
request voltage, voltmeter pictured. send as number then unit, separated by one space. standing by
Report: 17 kV
